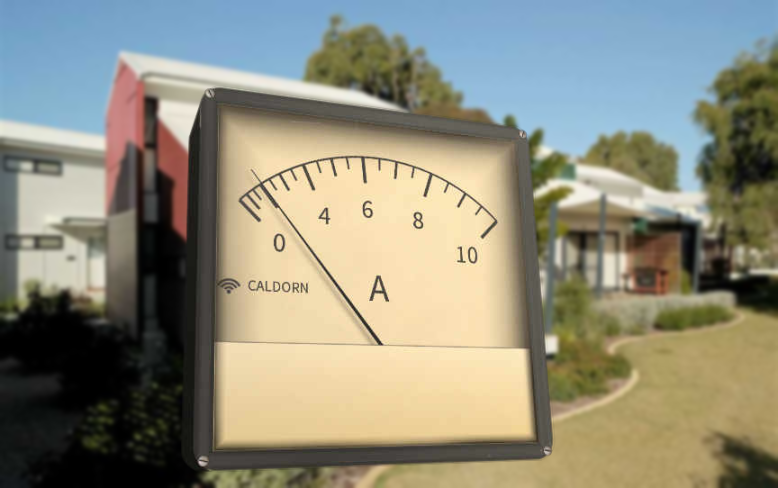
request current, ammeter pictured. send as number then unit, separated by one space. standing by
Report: 2 A
